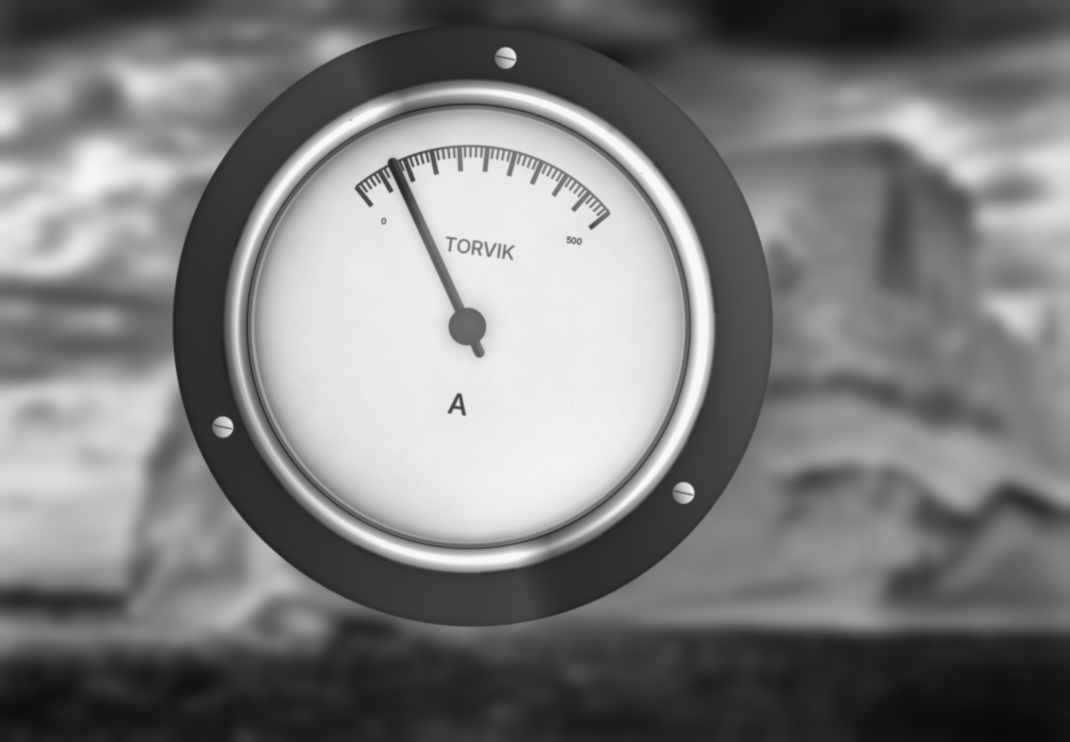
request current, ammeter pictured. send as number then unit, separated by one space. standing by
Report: 80 A
